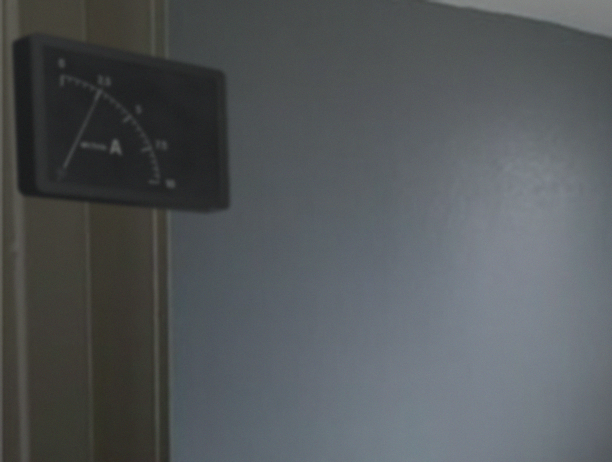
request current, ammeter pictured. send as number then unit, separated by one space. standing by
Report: 2.5 A
